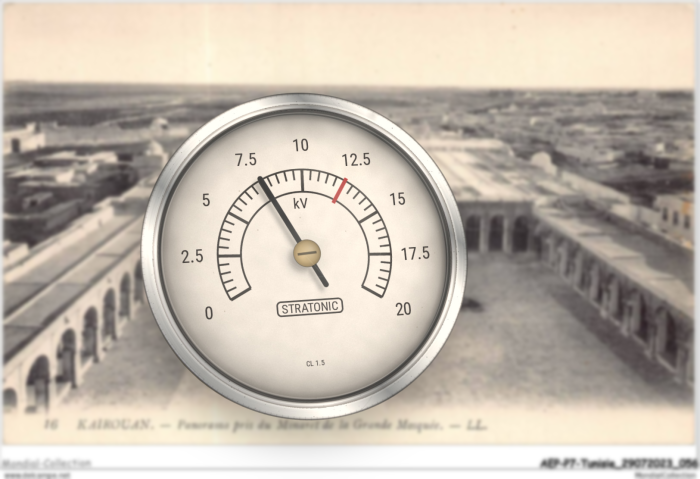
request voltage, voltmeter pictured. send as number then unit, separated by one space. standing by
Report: 7.5 kV
